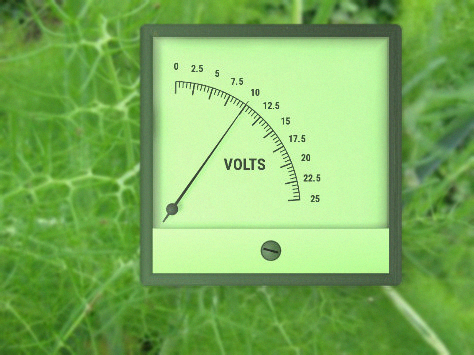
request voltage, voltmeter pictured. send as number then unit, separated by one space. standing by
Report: 10 V
